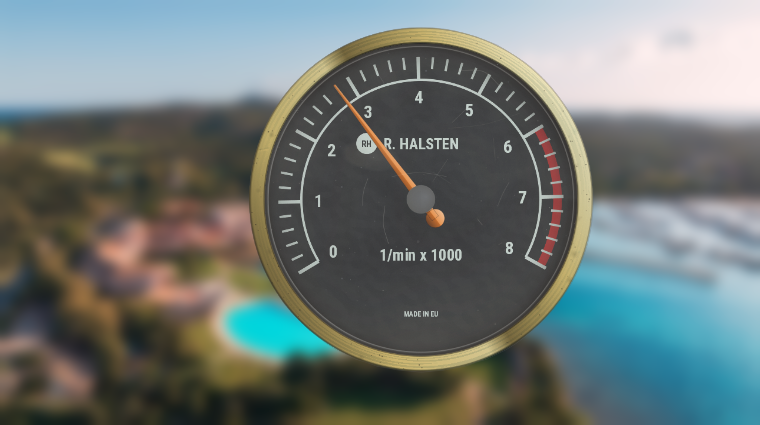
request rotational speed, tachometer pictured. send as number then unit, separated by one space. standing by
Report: 2800 rpm
